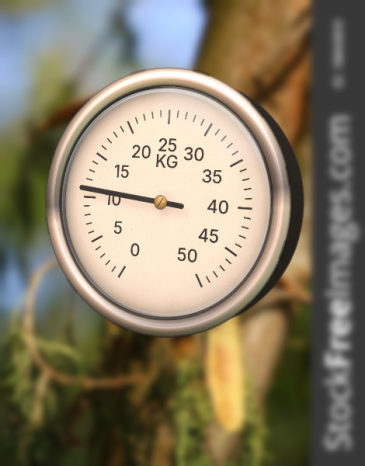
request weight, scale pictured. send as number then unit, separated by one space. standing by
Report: 11 kg
